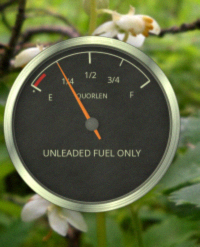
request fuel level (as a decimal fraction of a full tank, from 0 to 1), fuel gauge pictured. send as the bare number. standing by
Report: 0.25
